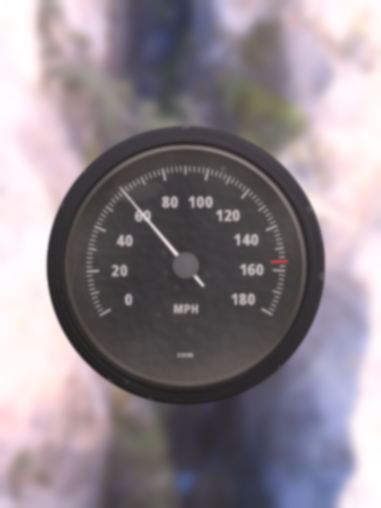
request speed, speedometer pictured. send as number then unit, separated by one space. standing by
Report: 60 mph
